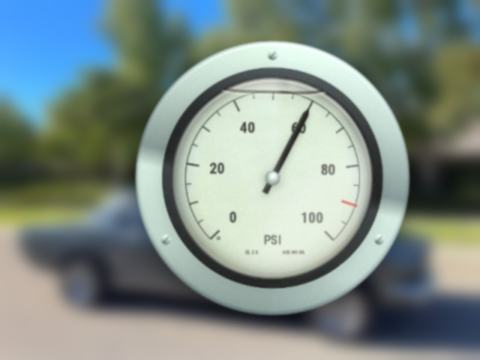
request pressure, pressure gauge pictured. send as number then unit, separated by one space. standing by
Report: 60 psi
